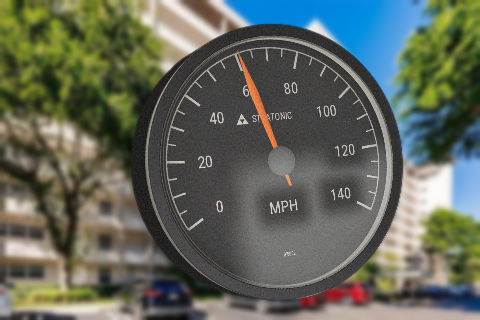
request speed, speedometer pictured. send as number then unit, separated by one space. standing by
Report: 60 mph
